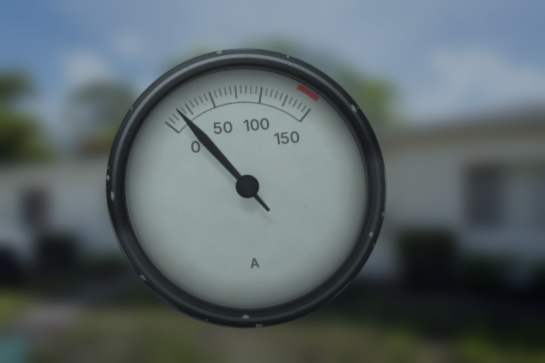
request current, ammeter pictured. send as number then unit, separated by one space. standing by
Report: 15 A
